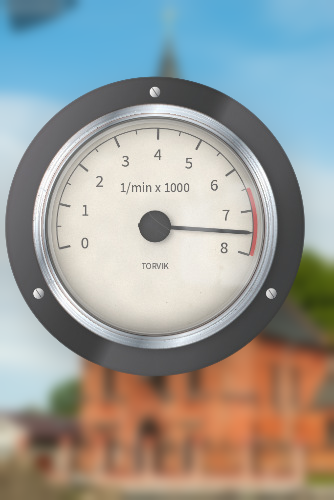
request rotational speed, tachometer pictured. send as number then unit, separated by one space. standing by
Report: 7500 rpm
